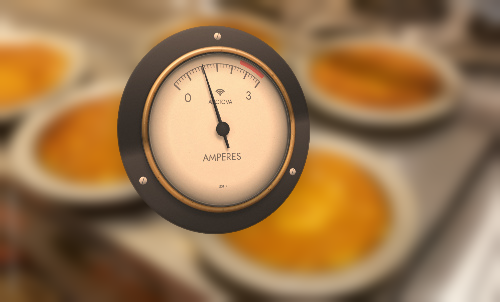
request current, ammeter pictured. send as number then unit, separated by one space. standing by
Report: 1 A
